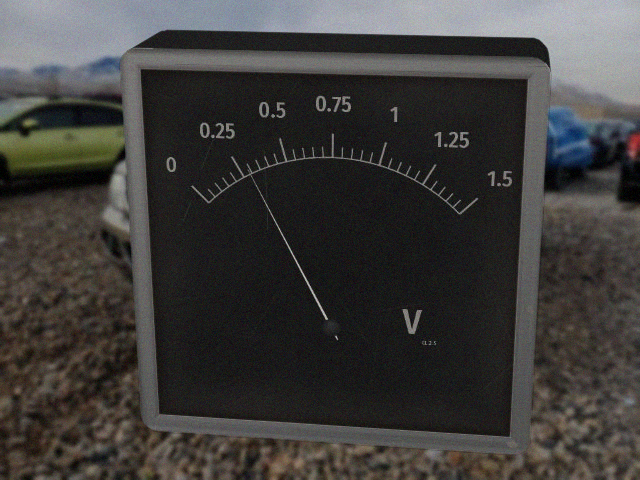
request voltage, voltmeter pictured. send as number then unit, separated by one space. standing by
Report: 0.3 V
